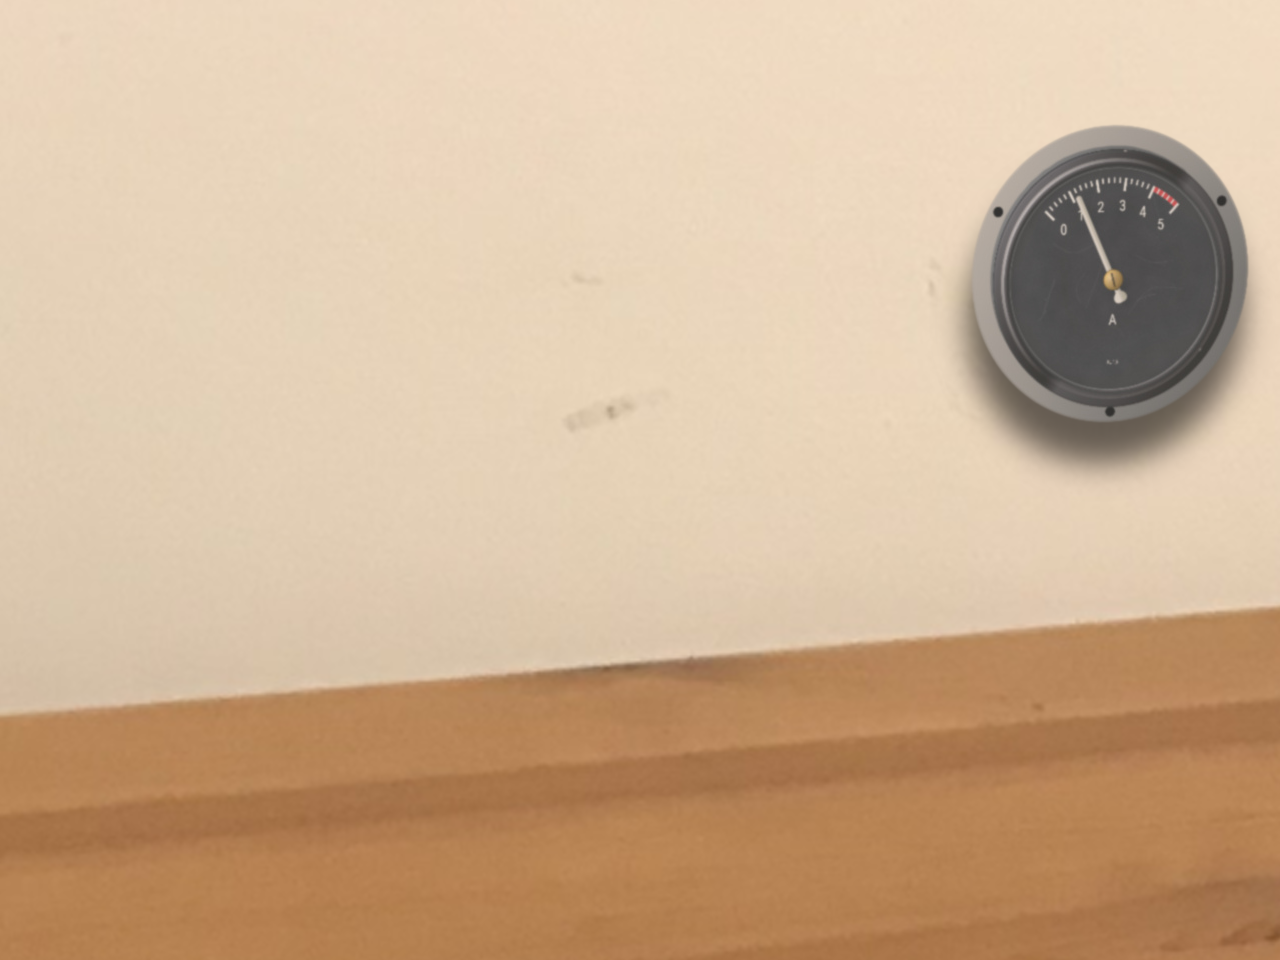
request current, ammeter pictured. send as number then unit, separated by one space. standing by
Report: 1.2 A
